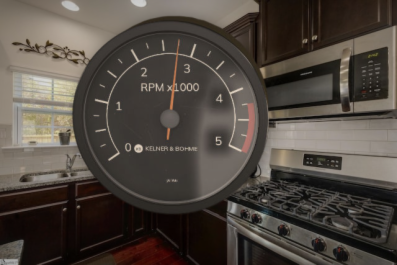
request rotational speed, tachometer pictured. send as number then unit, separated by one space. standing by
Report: 2750 rpm
